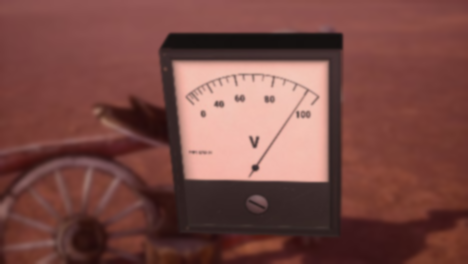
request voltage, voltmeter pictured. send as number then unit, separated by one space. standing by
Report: 95 V
